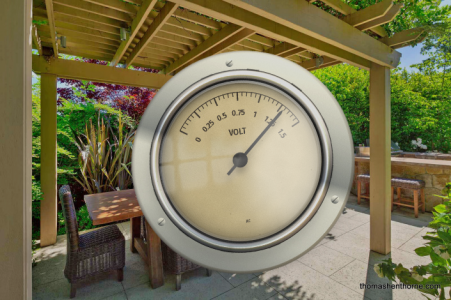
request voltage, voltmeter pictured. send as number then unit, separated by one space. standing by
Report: 1.3 V
